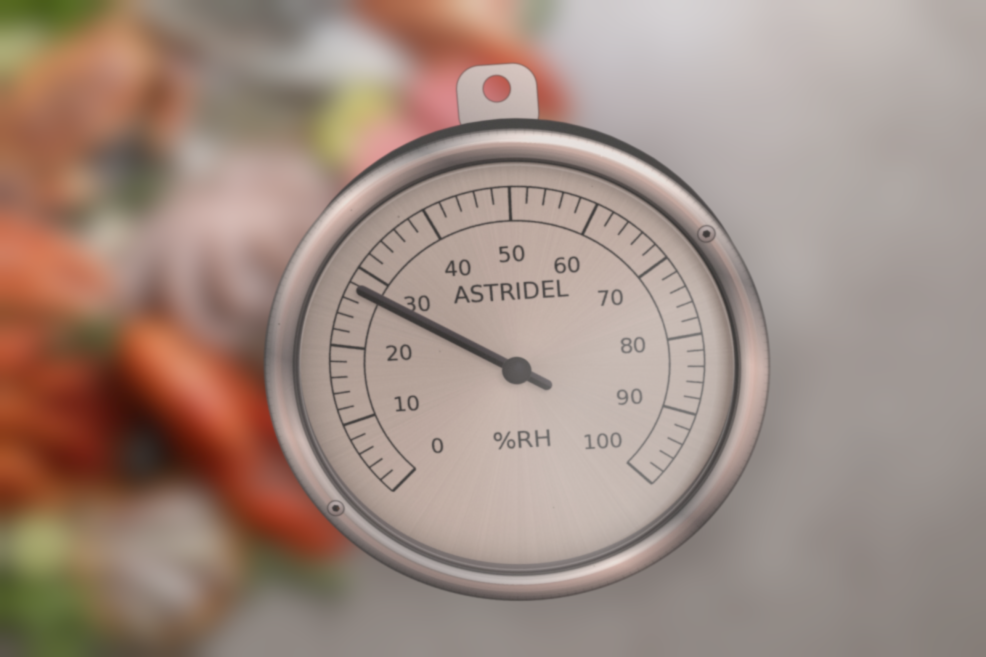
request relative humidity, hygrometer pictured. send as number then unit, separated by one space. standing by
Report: 28 %
